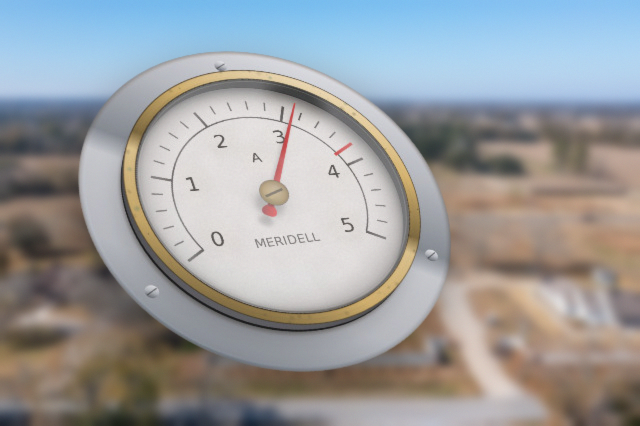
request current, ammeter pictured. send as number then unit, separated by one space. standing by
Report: 3.1 A
